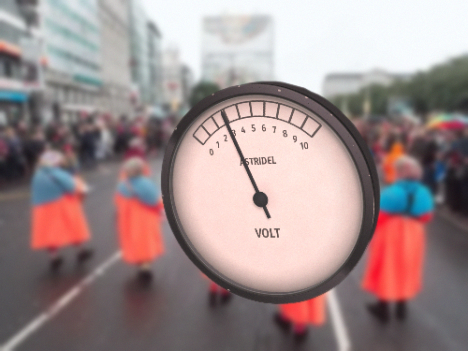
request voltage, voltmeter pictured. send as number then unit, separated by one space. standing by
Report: 3 V
